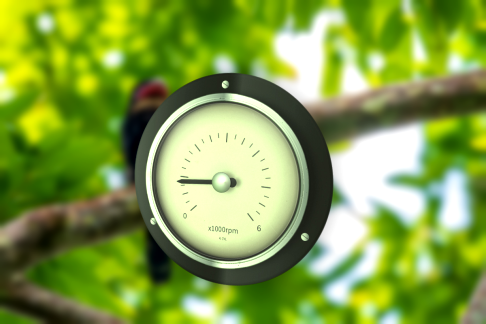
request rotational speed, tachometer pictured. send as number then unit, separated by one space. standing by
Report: 875 rpm
